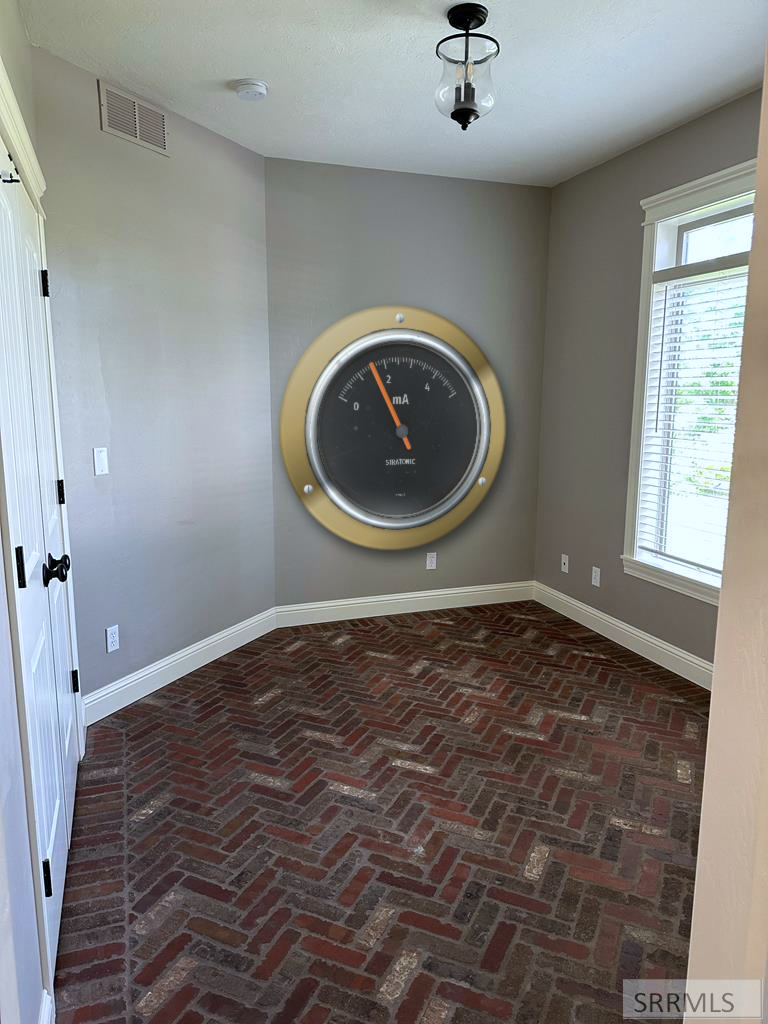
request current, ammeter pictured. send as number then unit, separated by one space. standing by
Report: 1.5 mA
